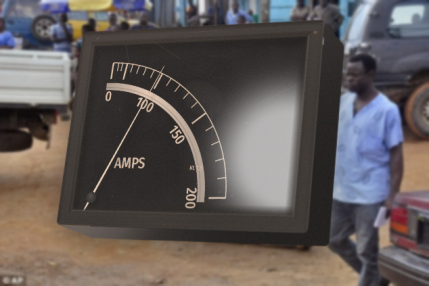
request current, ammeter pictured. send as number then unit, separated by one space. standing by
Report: 100 A
